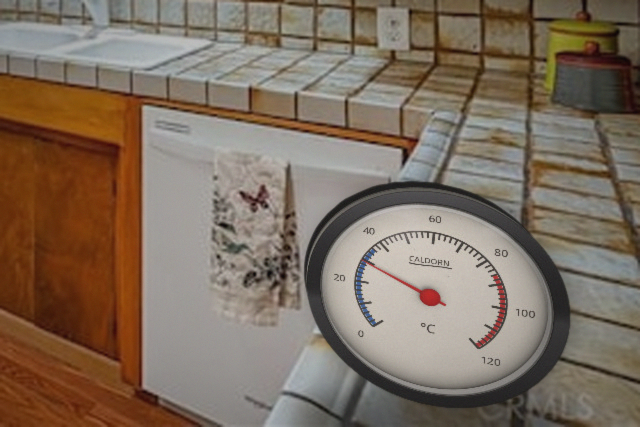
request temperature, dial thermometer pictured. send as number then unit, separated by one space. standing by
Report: 30 °C
